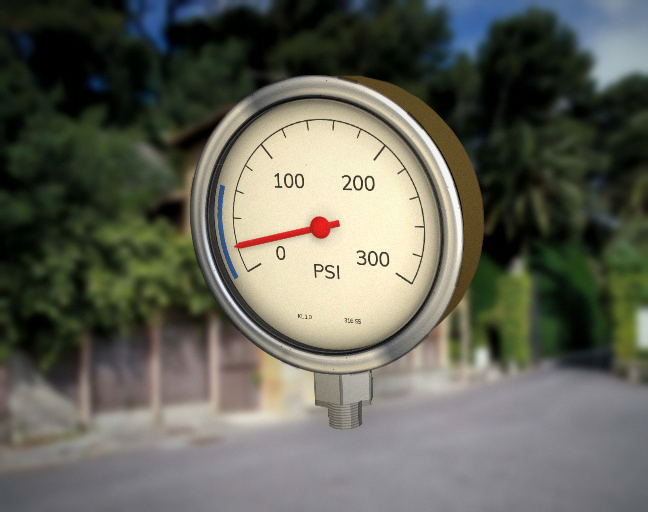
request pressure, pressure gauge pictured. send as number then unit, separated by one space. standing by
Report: 20 psi
